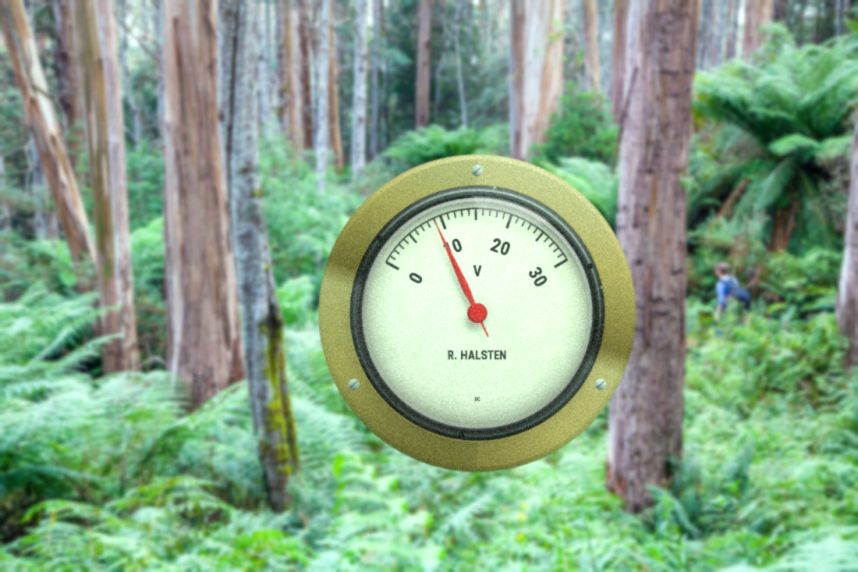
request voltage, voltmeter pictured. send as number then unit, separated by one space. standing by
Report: 9 V
